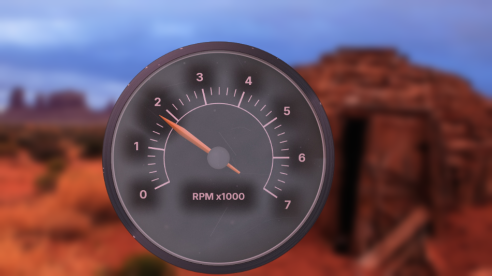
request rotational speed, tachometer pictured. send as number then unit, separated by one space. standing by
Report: 1800 rpm
